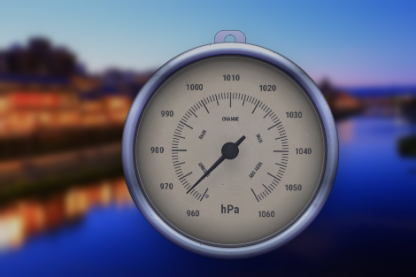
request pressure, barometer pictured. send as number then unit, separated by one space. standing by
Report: 965 hPa
